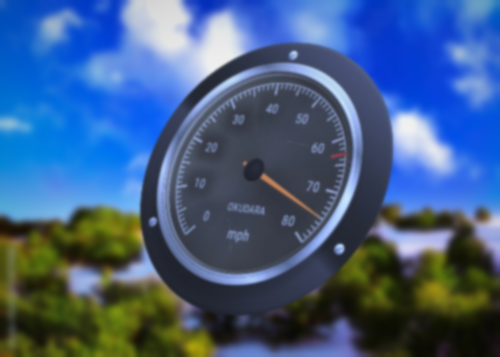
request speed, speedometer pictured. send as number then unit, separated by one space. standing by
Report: 75 mph
